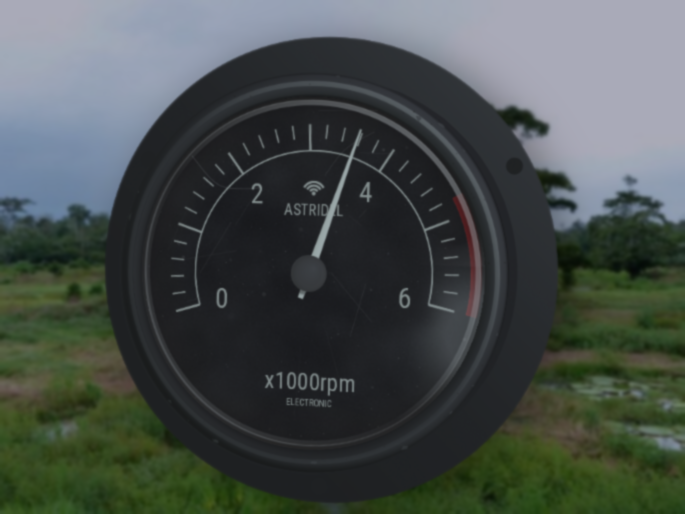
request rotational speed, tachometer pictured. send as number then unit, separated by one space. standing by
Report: 3600 rpm
